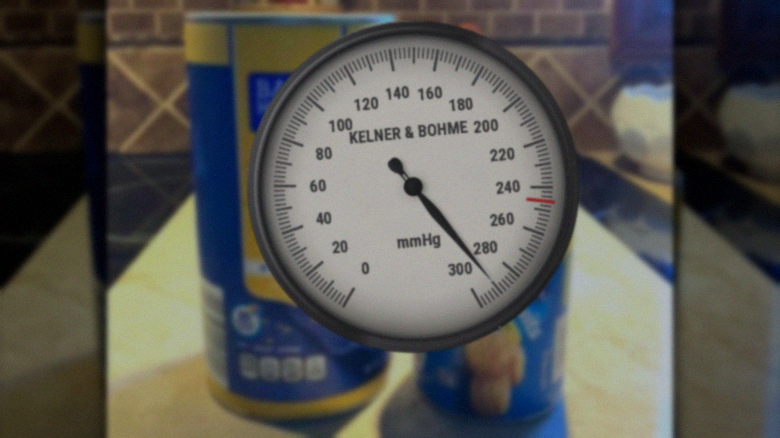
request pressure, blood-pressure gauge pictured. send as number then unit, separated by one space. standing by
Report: 290 mmHg
